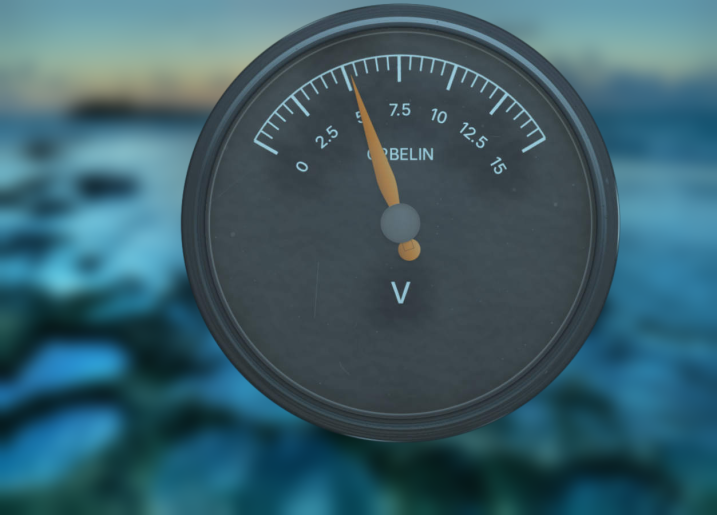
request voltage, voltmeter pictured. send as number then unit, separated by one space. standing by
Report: 5.25 V
